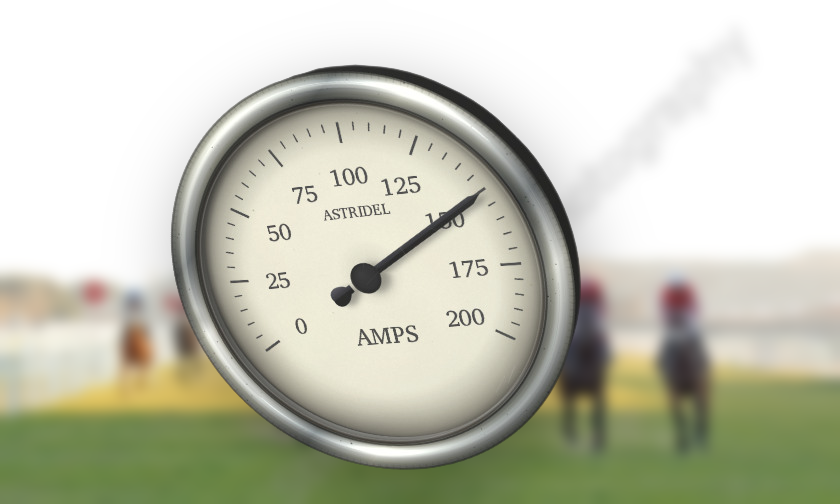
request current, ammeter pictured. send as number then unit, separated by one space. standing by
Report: 150 A
